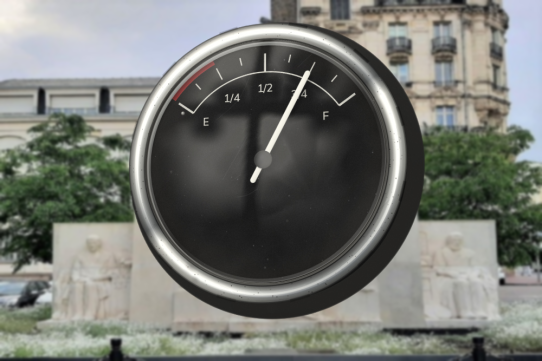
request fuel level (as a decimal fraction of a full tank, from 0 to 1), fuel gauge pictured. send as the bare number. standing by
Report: 0.75
